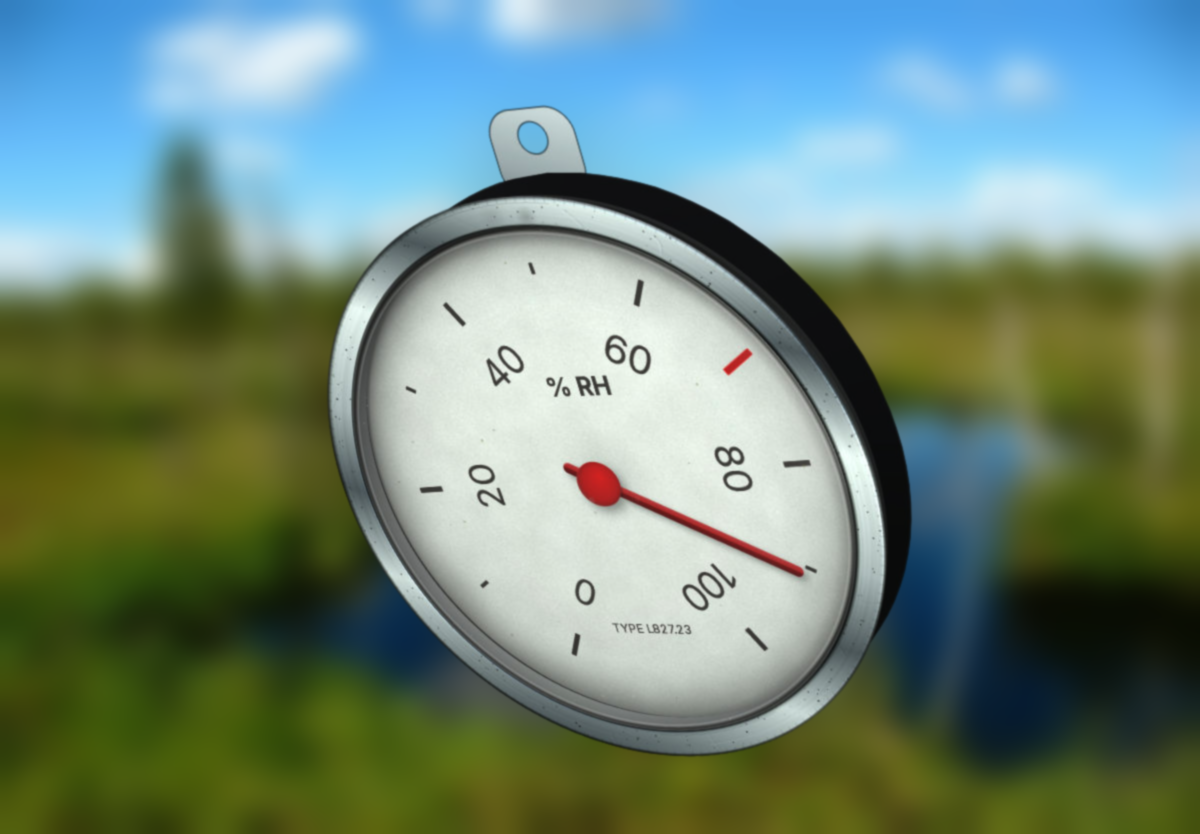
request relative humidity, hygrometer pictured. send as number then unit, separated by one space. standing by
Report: 90 %
